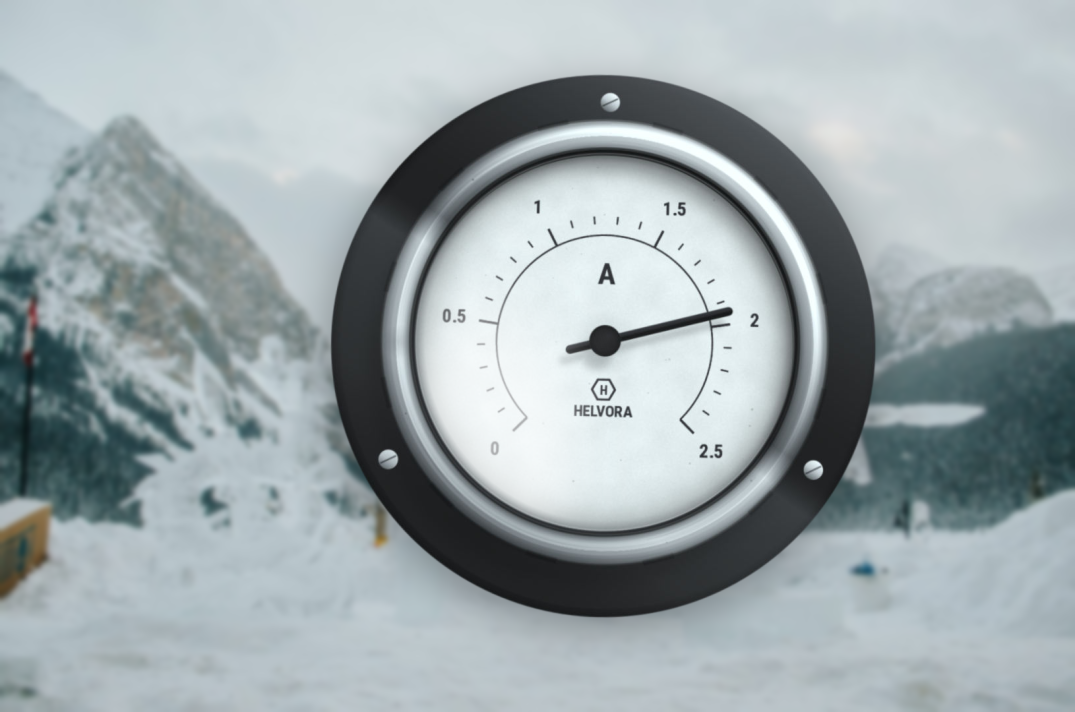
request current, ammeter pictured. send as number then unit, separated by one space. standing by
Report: 1.95 A
